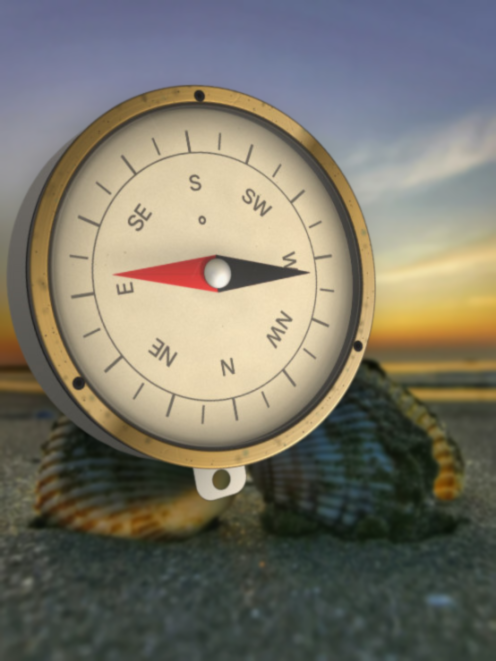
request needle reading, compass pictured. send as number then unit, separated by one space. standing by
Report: 97.5 °
